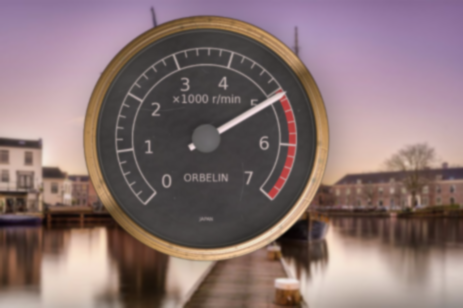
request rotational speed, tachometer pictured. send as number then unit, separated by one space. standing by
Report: 5100 rpm
